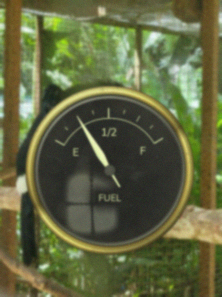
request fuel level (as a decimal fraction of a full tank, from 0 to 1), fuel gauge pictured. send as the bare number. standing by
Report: 0.25
